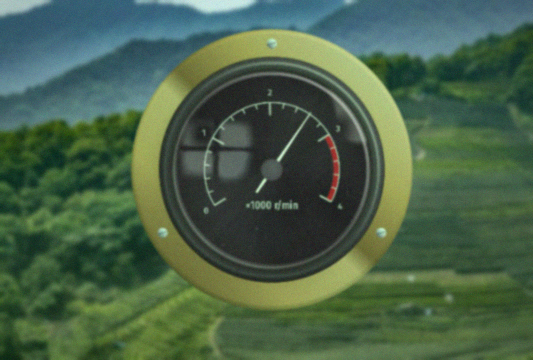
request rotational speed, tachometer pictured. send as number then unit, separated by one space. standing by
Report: 2600 rpm
